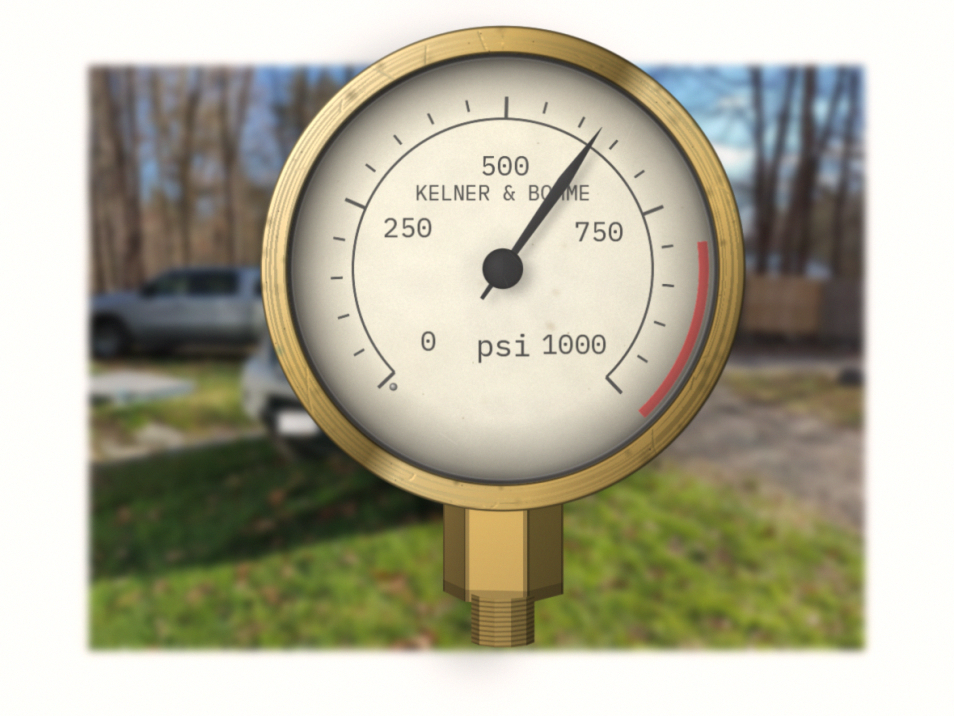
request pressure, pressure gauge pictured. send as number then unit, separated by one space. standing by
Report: 625 psi
